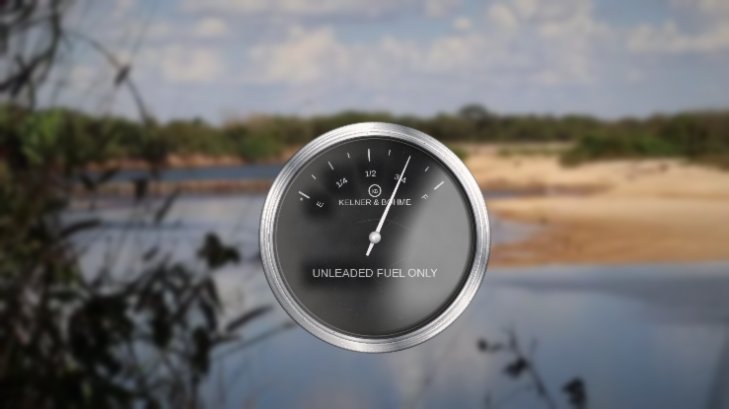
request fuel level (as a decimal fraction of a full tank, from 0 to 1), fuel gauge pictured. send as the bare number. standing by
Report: 0.75
